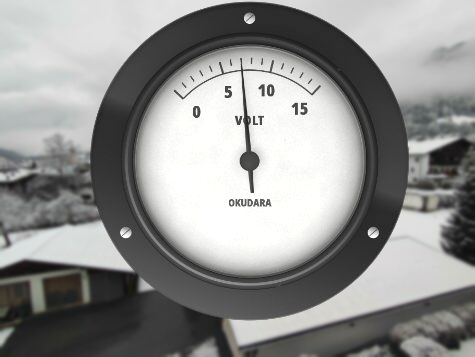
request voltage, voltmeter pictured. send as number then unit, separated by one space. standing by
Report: 7 V
